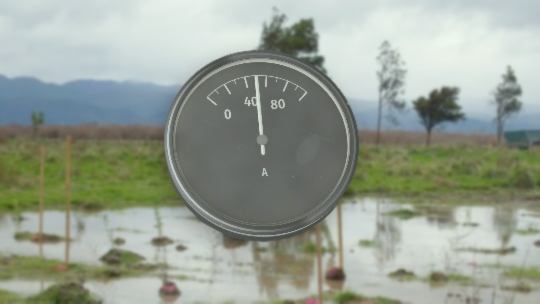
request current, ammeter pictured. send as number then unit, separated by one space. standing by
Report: 50 A
